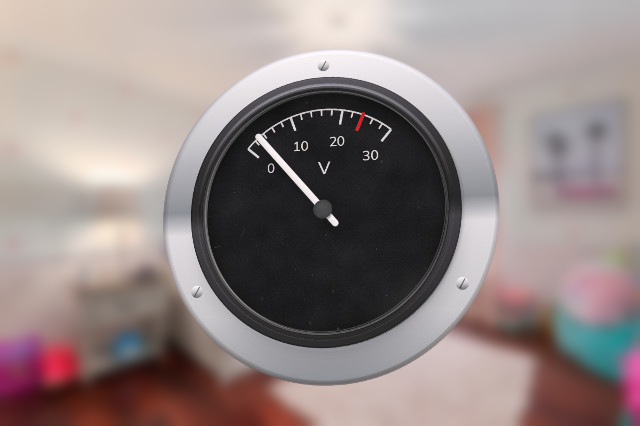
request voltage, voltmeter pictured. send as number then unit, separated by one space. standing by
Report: 3 V
